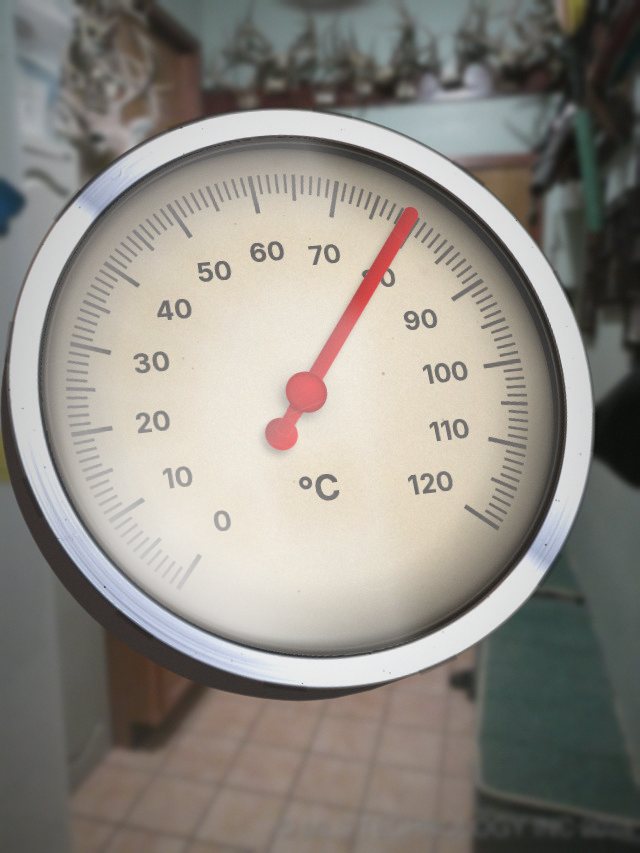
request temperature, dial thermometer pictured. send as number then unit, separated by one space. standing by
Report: 79 °C
